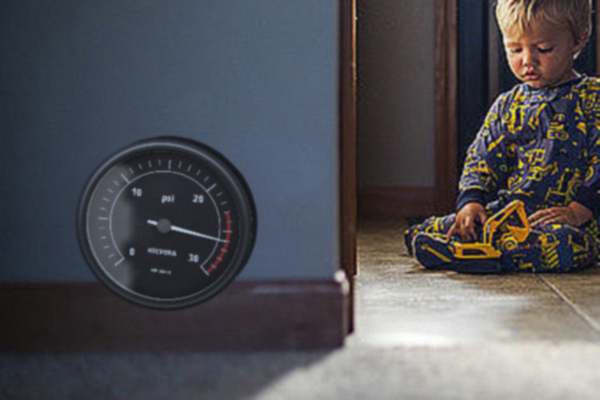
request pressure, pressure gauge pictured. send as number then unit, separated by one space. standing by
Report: 26 psi
